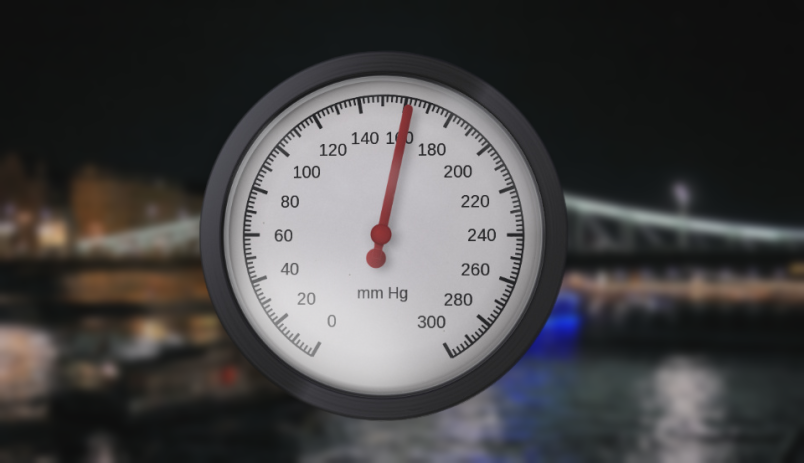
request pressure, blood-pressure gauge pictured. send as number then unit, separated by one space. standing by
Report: 162 mmHg
